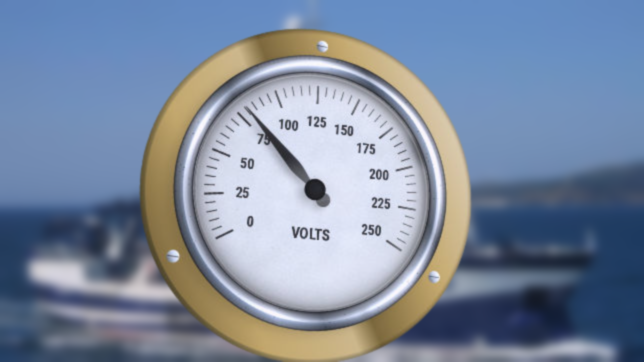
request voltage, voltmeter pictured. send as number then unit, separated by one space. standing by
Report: 80 V
